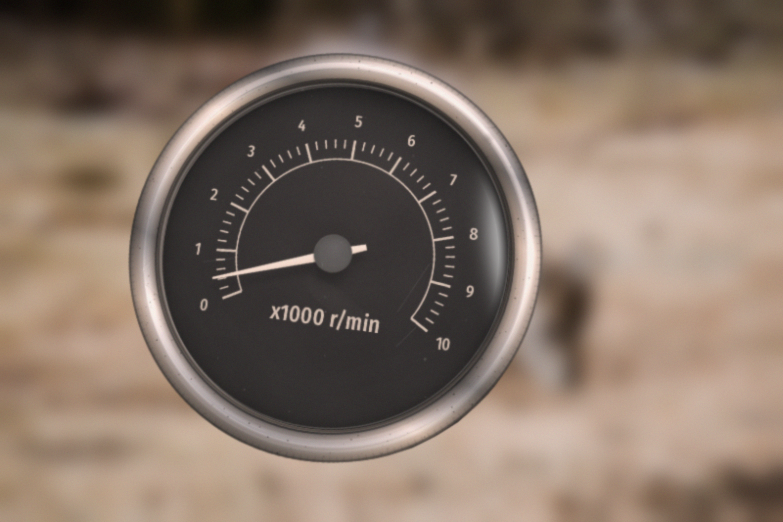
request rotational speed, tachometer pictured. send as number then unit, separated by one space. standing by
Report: 400 rpm
